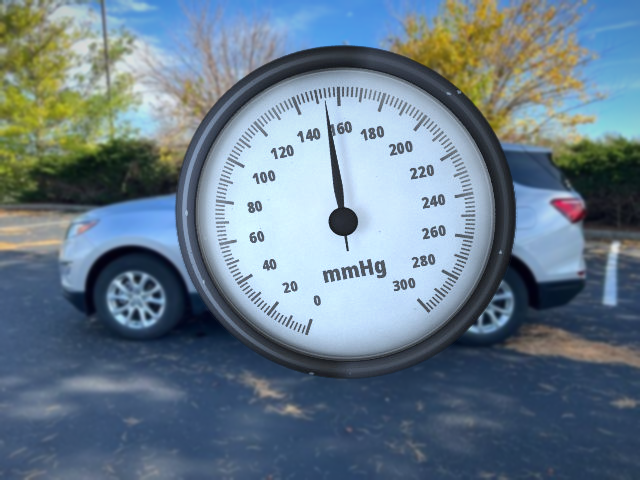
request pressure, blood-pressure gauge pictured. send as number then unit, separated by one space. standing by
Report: 154 mmHg
